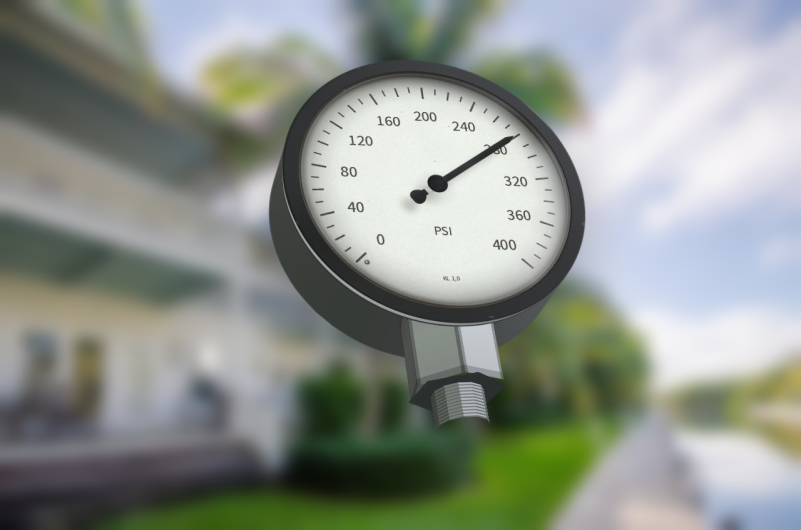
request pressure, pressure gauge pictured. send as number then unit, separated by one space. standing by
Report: 280 psi
